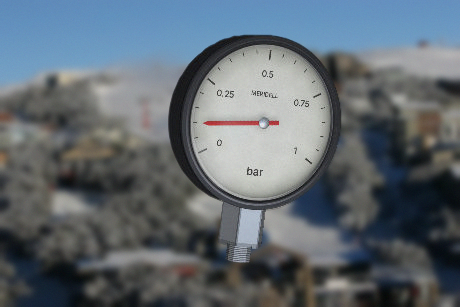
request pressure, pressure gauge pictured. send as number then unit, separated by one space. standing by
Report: 0.1 bar
